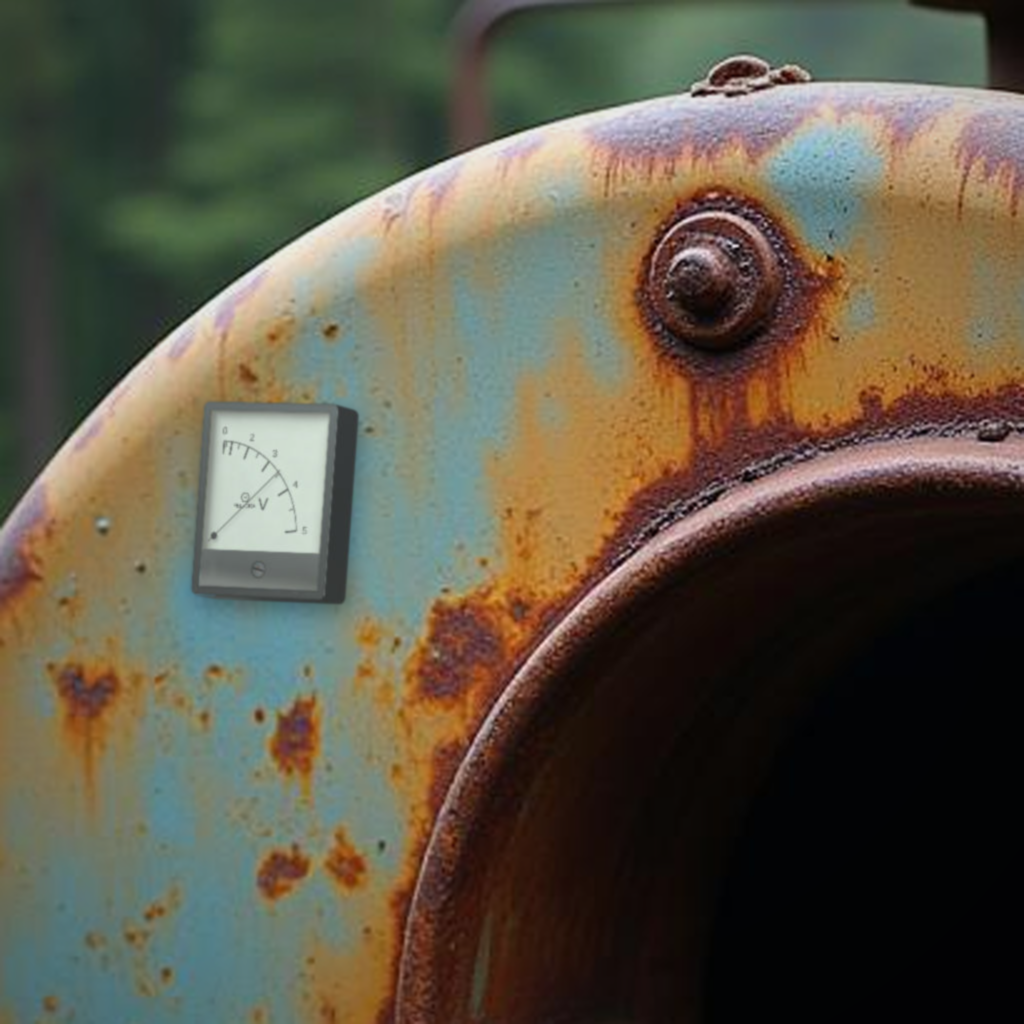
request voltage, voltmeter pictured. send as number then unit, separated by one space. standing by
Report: 3.5 V
